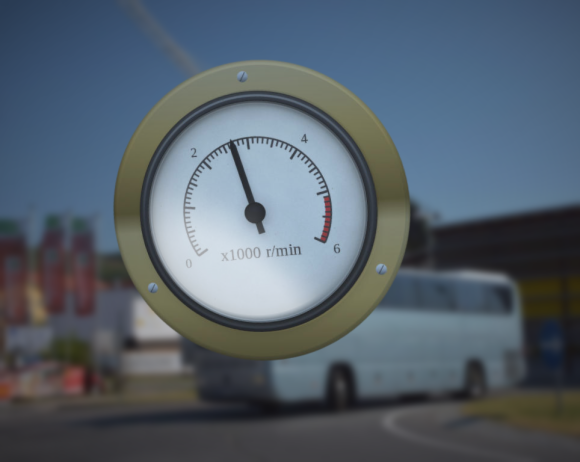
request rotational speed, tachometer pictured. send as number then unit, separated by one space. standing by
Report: 2700 rpm
